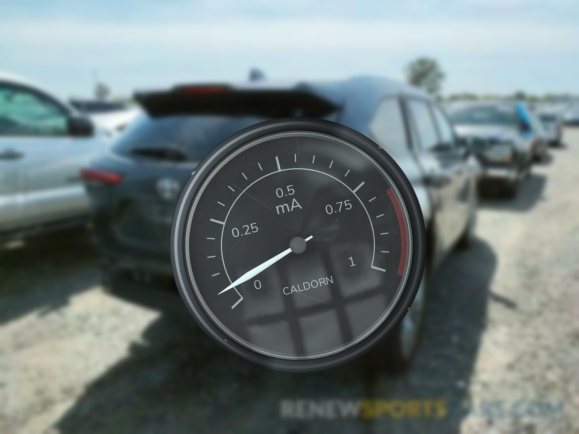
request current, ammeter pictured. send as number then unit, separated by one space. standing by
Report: 0.05 mA
